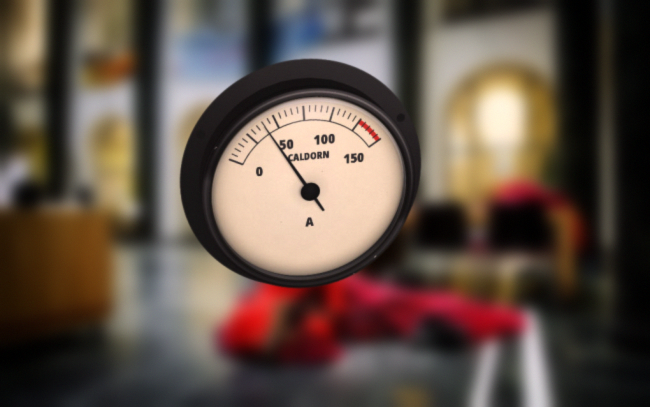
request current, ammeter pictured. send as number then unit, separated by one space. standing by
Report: 40 A
